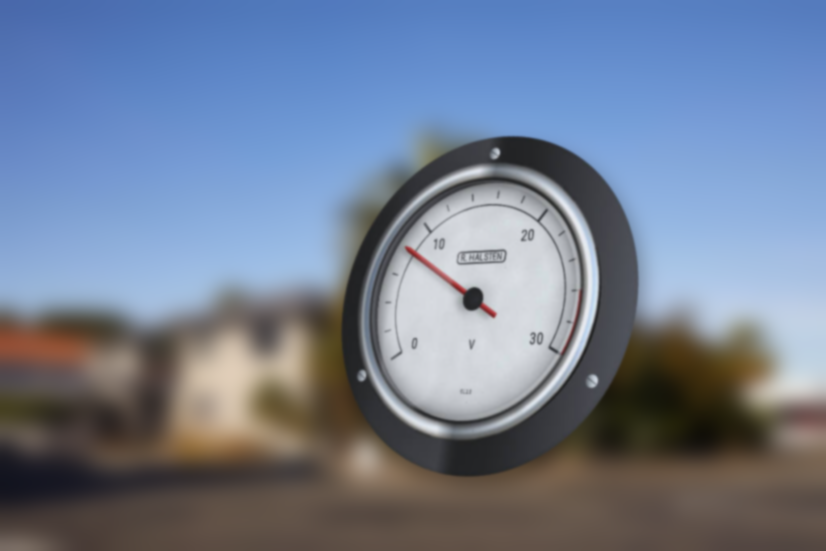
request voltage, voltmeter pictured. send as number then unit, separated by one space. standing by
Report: 8 V
